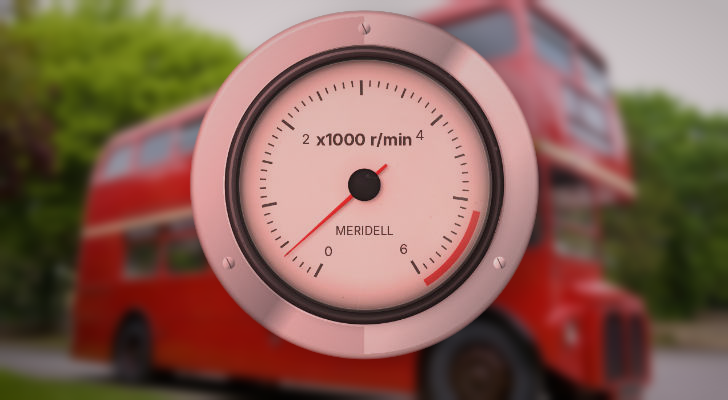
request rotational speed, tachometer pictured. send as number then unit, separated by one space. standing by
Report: 400 rpm
